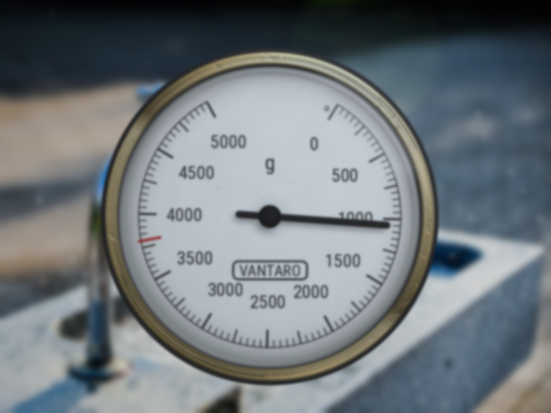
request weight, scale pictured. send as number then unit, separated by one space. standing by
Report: 1050 g
